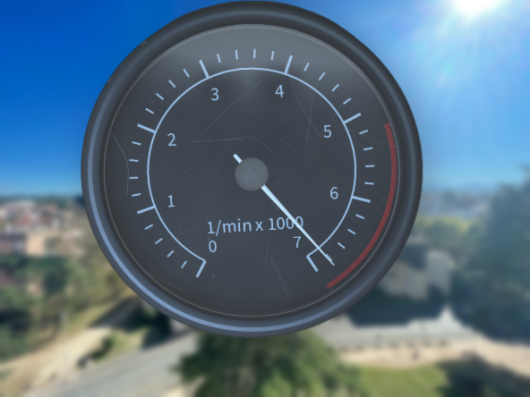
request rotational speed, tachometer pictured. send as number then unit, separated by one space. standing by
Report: 6800 rpm
